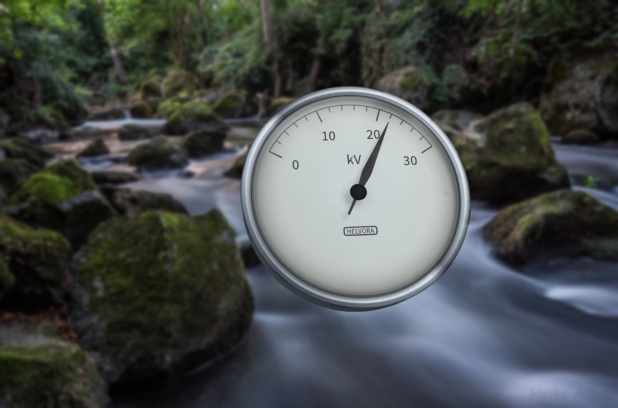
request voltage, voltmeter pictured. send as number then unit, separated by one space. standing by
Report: 22 kV
